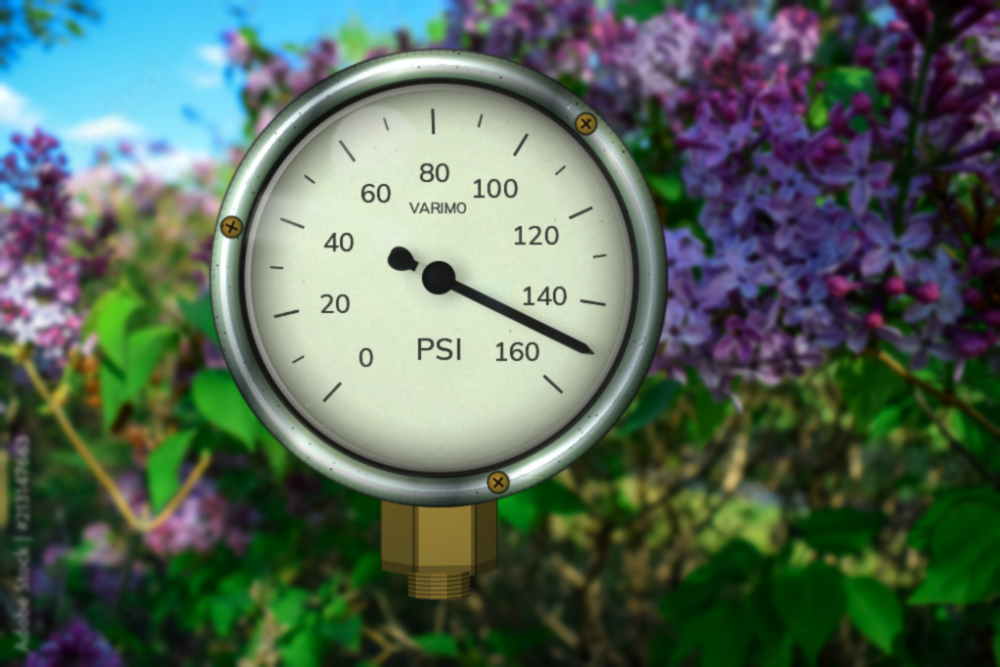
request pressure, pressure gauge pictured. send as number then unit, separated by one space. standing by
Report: 150 psi
